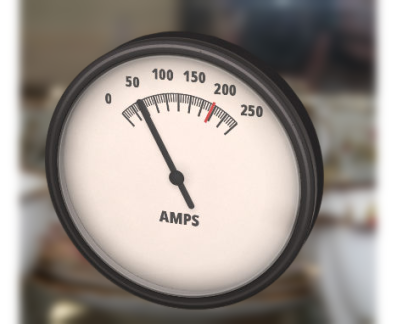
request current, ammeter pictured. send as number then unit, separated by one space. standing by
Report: 50 A
